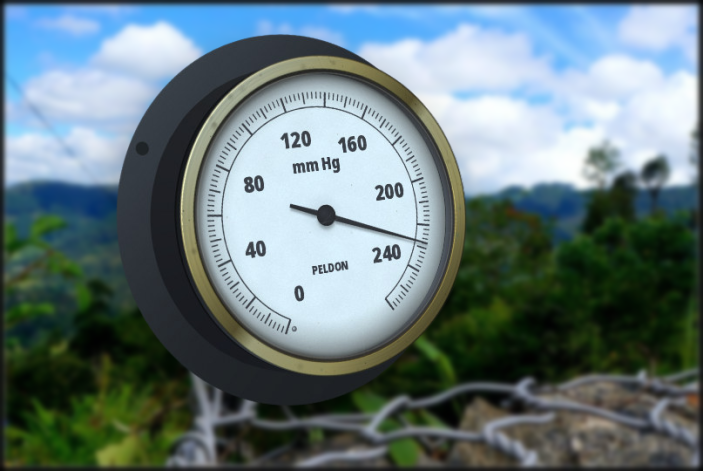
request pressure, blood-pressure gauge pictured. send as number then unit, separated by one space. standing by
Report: 228 mmHg
